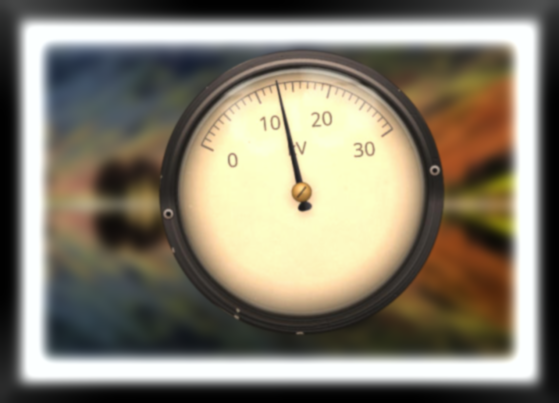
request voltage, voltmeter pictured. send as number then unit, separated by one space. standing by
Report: 13 kV
